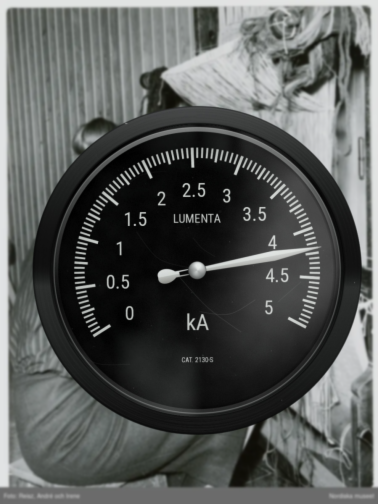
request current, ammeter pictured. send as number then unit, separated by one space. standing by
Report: 4.2 kA
